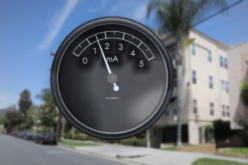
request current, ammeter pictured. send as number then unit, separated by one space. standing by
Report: 1.5 mA
